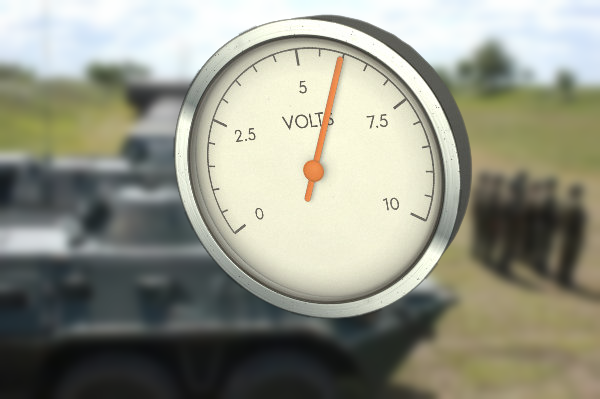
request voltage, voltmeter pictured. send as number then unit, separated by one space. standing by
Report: 6 V
